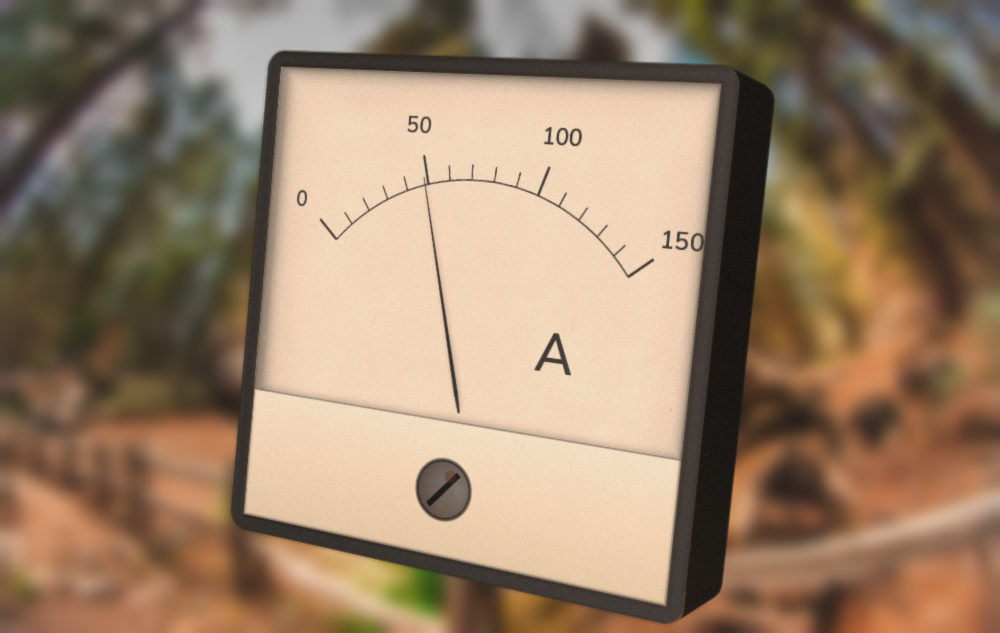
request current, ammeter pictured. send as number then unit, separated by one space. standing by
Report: 50 A
